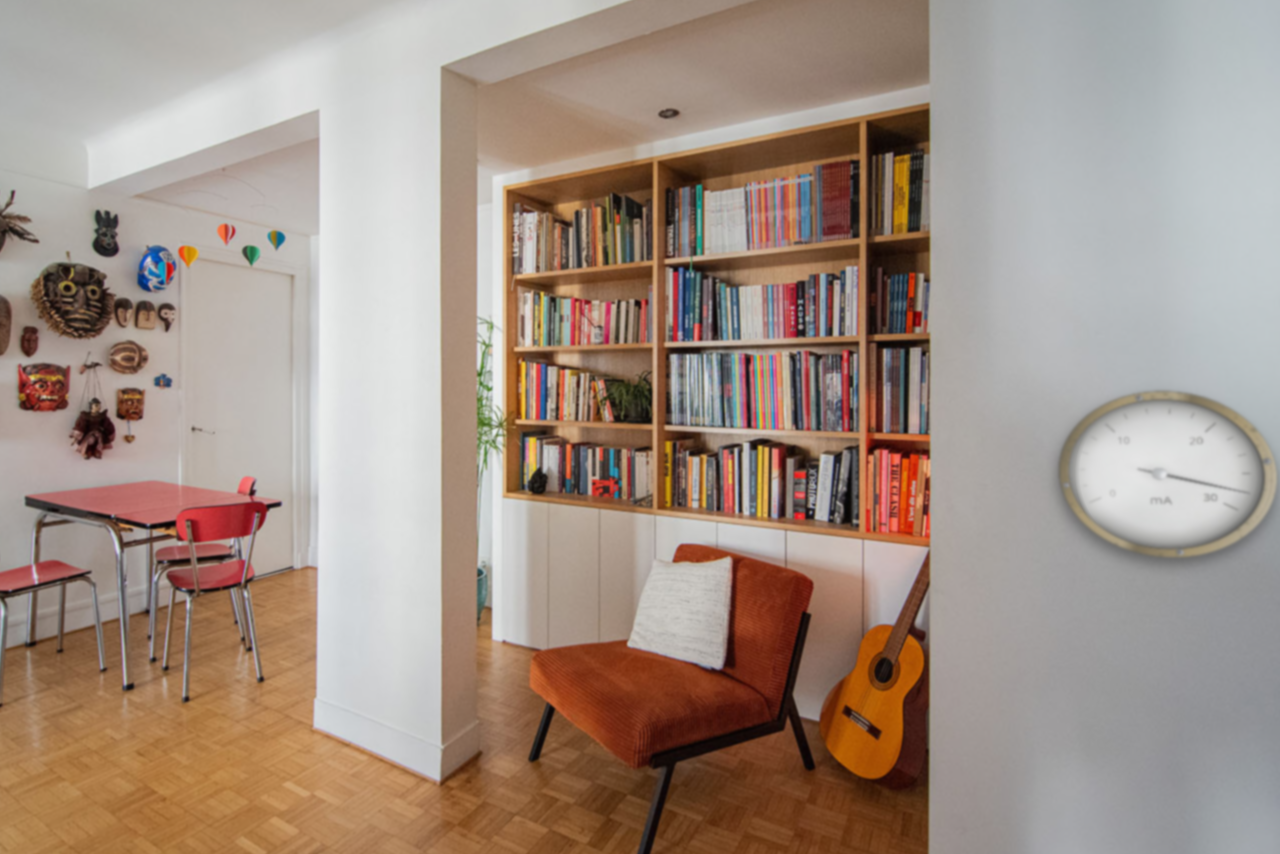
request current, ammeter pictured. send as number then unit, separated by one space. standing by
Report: 28 mA
